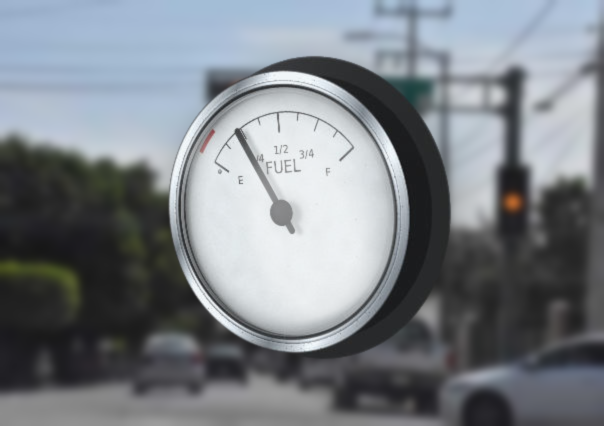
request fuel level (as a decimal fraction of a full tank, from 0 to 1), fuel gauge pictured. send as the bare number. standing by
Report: 0.25
